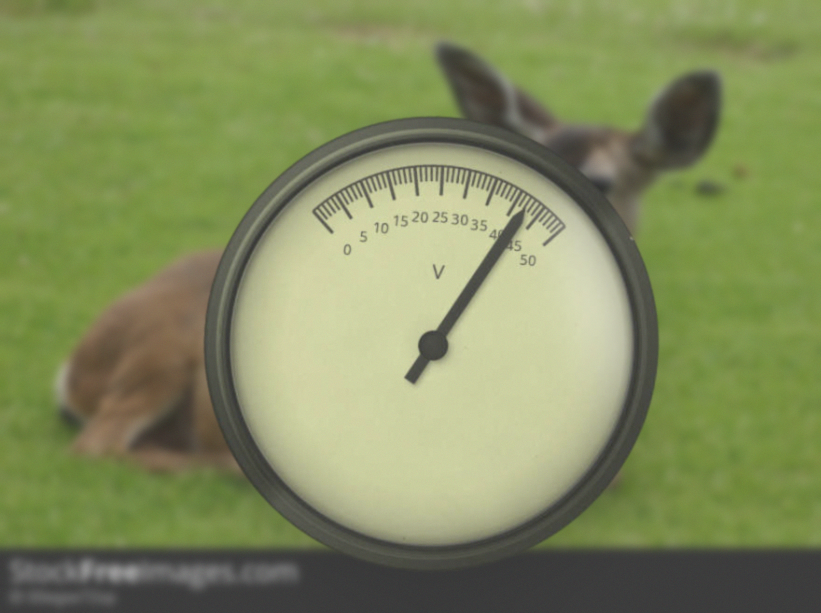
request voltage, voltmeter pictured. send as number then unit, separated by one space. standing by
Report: 42 V
